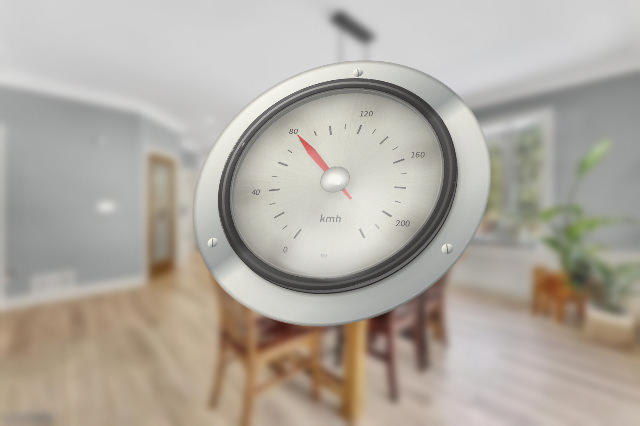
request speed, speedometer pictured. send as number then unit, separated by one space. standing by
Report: 80 km/h
